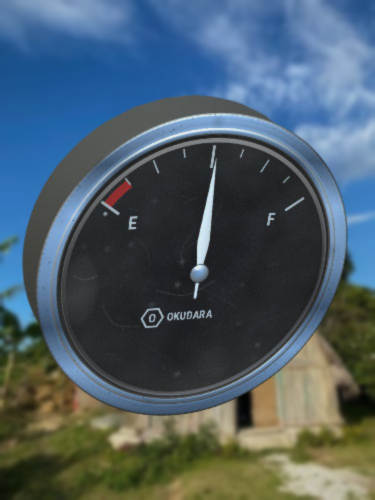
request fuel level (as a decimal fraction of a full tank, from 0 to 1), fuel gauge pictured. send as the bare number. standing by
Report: 0.5
